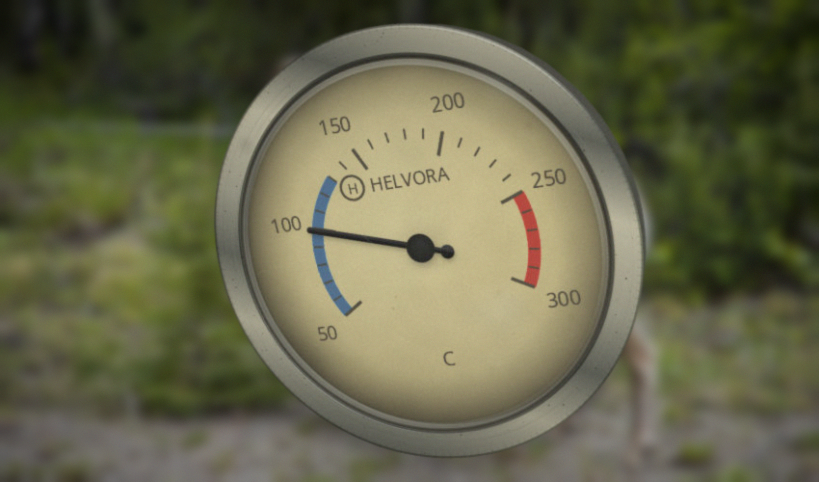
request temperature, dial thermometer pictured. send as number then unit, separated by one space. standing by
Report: 100 °C
